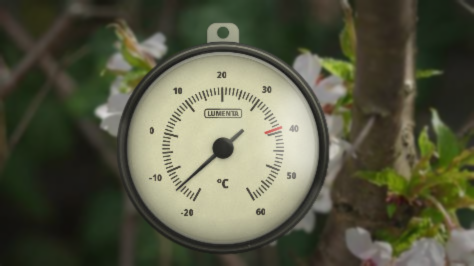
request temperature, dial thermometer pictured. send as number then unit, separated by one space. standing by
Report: -15 °C
